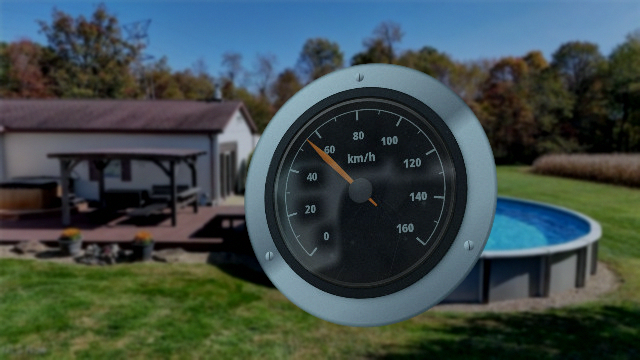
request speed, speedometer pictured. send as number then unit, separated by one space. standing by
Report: 55 km/h
